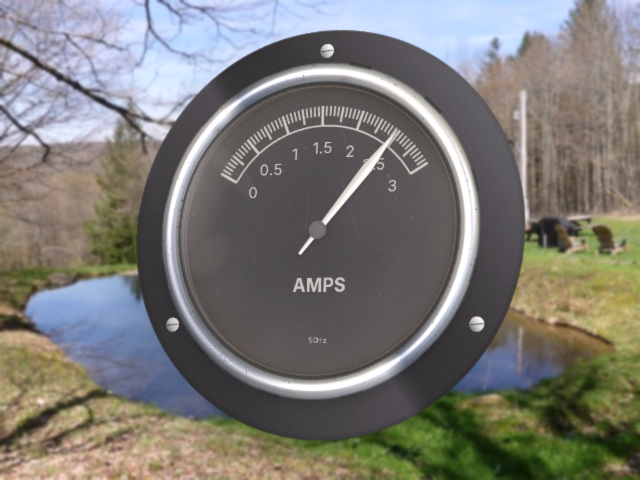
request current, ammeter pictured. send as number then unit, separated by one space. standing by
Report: 2.5 A
